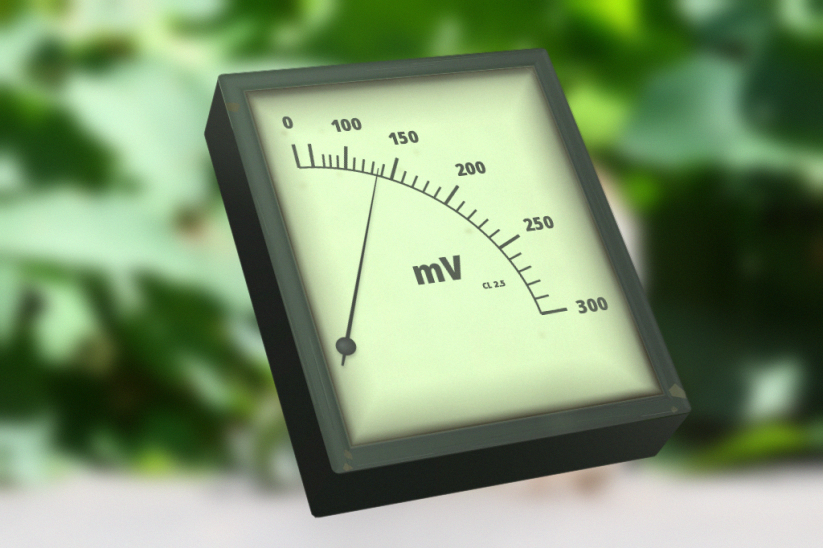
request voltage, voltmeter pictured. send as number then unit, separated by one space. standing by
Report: 135 mV
